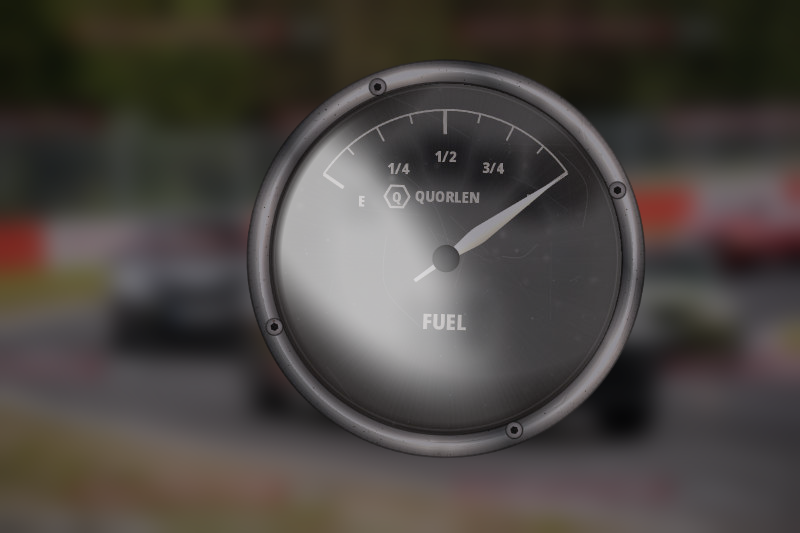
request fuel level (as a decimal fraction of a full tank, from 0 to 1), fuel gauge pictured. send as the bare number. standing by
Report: 1
